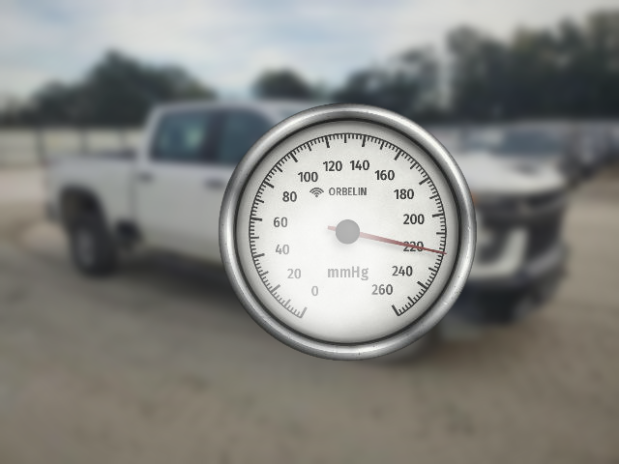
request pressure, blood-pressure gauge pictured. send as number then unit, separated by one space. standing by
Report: 220 mmHg
